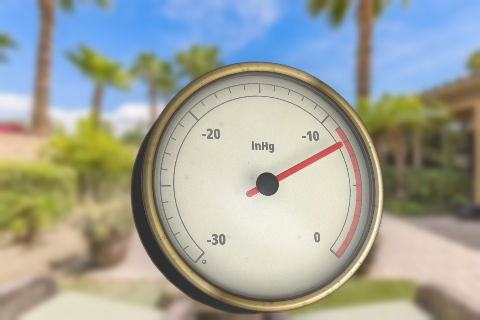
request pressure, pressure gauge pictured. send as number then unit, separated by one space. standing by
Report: -8 inHg
